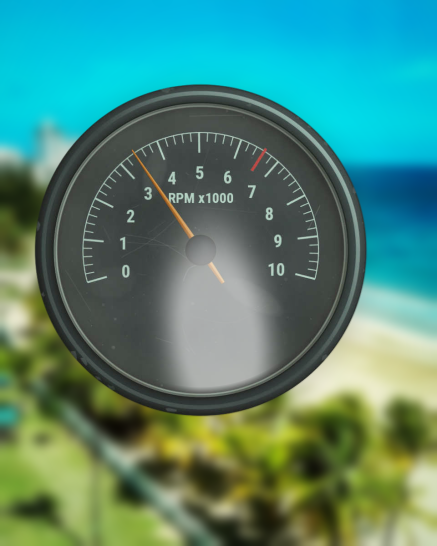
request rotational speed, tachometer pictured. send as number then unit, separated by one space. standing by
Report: 3400 rpm
